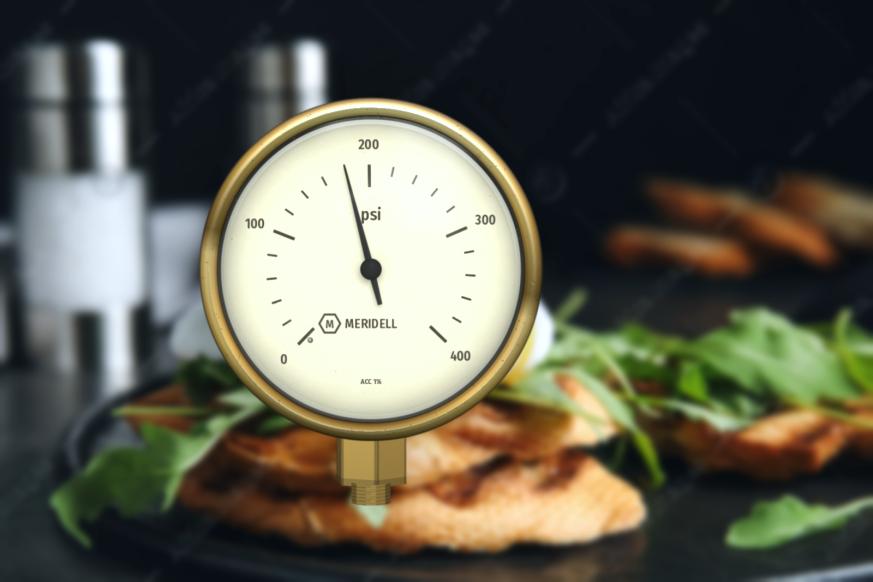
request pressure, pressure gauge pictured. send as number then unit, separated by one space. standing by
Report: 180 psi
